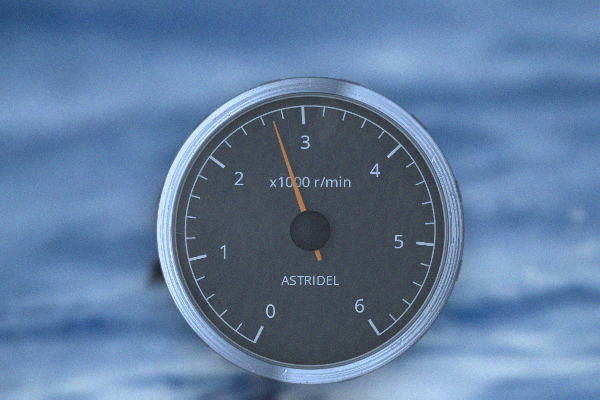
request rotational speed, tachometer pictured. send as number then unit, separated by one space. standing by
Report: 2700 rpm
